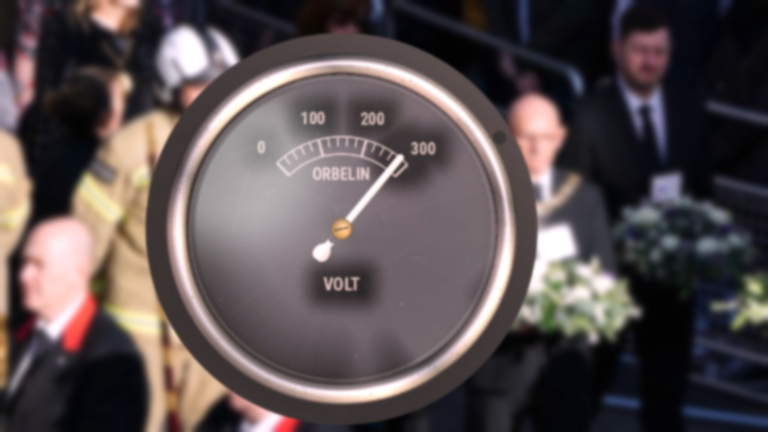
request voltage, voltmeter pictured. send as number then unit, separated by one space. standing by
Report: 280 V
